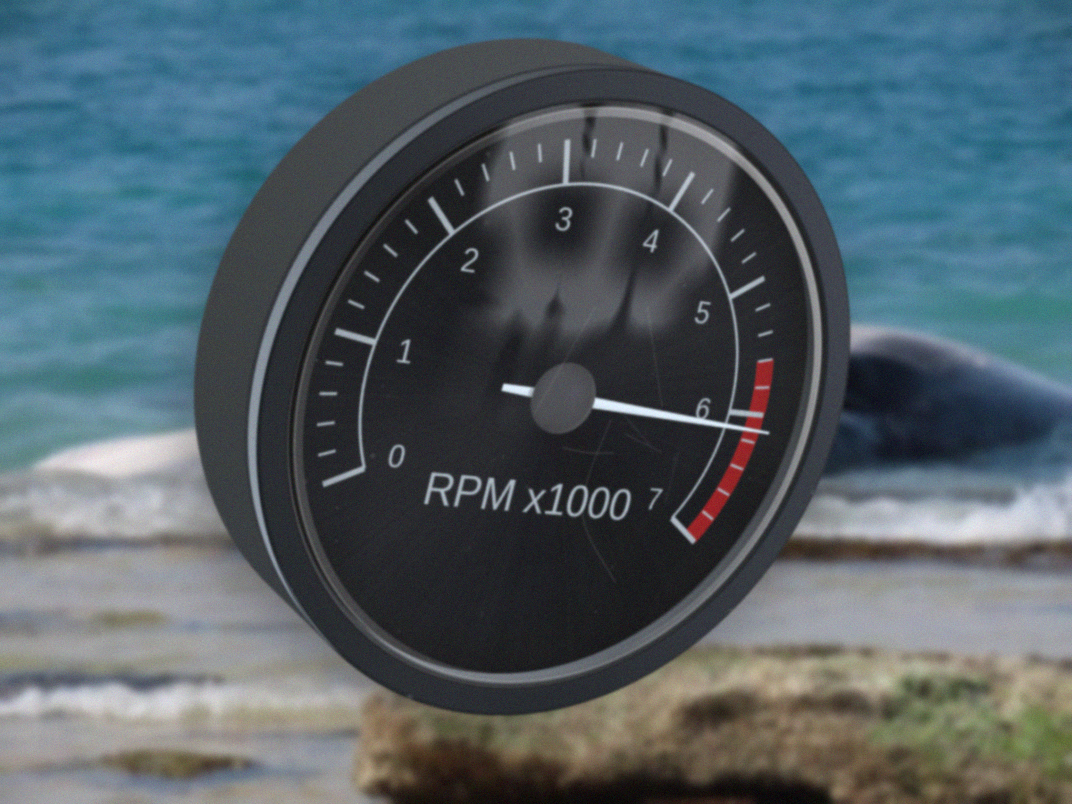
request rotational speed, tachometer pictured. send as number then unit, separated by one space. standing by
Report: 6100 rpm
